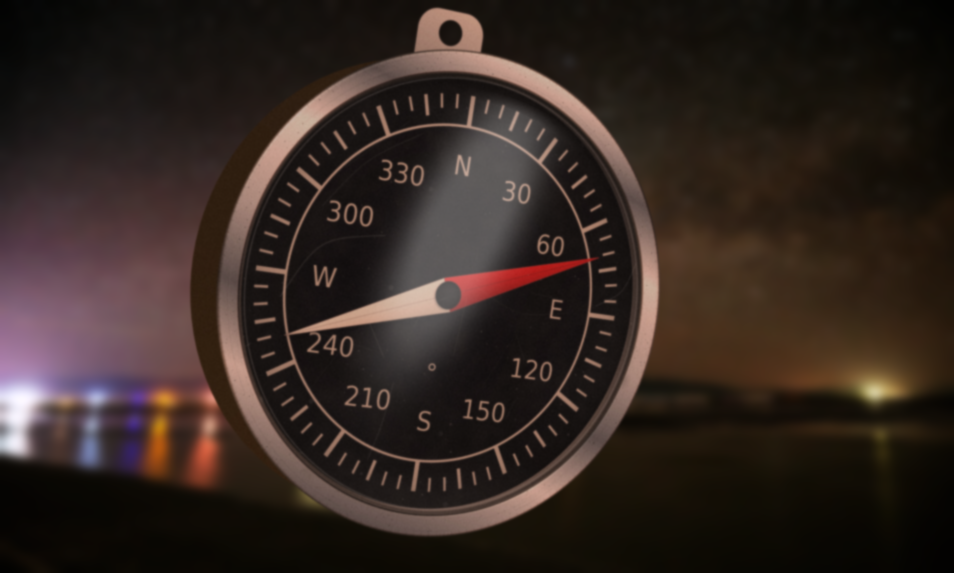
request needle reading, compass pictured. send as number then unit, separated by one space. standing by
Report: 70 °
